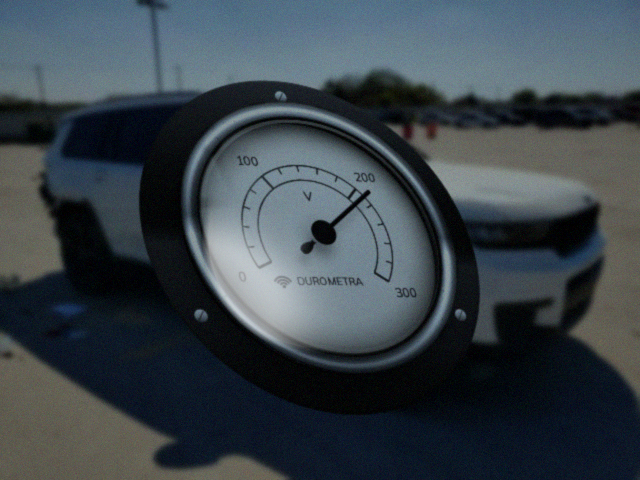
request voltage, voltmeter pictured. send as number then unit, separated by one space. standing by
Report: 210 V
